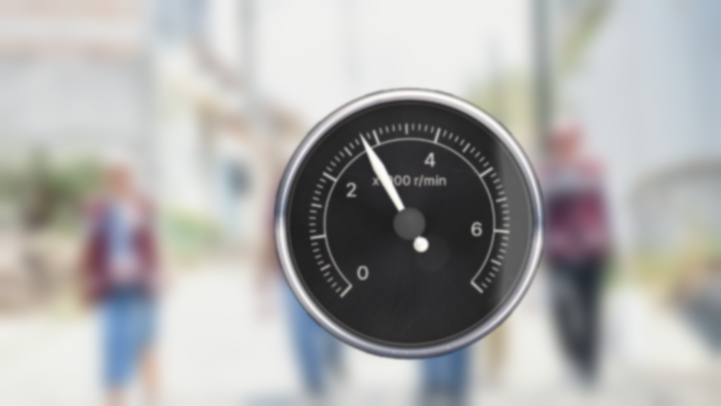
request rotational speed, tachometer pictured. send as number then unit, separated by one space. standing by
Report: 2800 rpm
